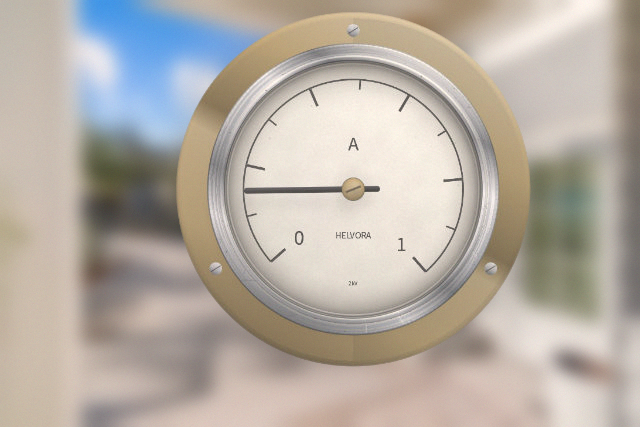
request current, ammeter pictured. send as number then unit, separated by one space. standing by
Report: 0.15 A
